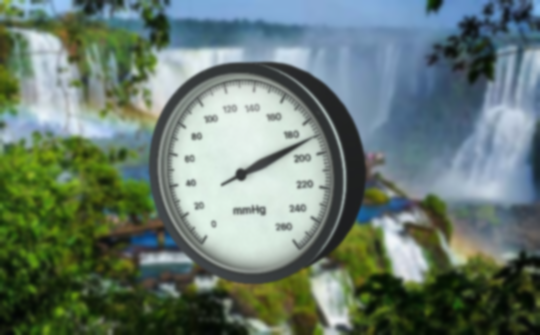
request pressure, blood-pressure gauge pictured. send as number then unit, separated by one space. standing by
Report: 190 mmHg
